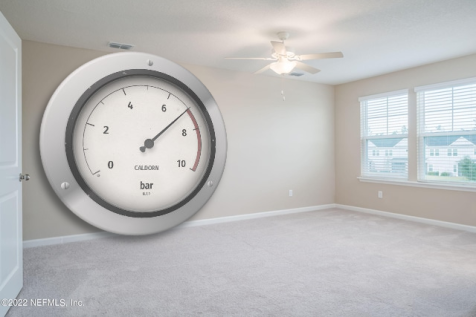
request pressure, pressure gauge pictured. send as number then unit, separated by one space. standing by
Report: 7 bar
